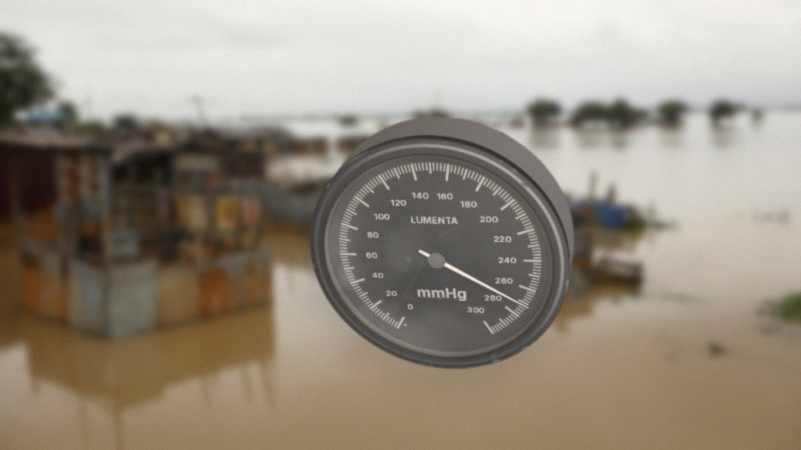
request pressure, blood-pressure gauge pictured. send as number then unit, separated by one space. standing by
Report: 270 mmHg
